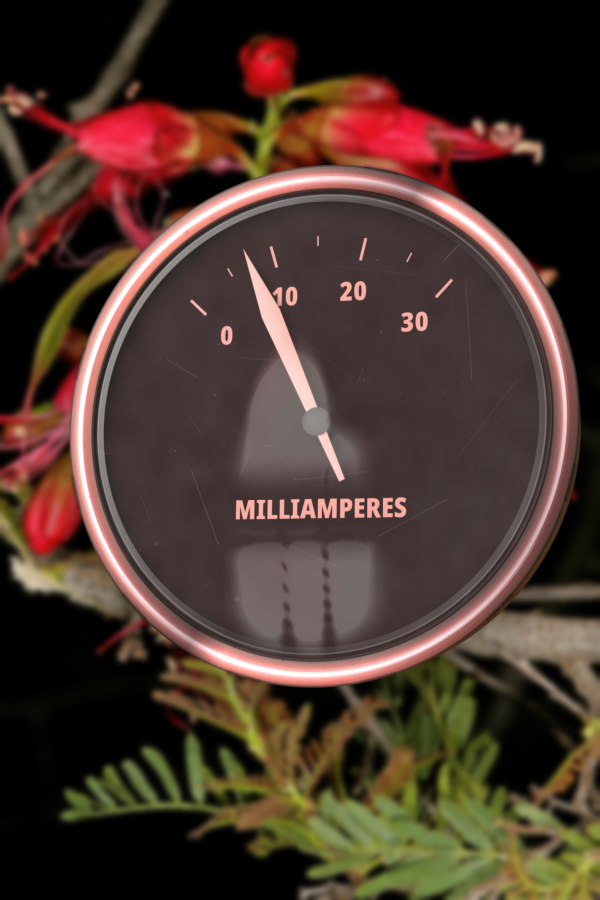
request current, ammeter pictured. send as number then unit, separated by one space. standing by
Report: 7.5 mA
